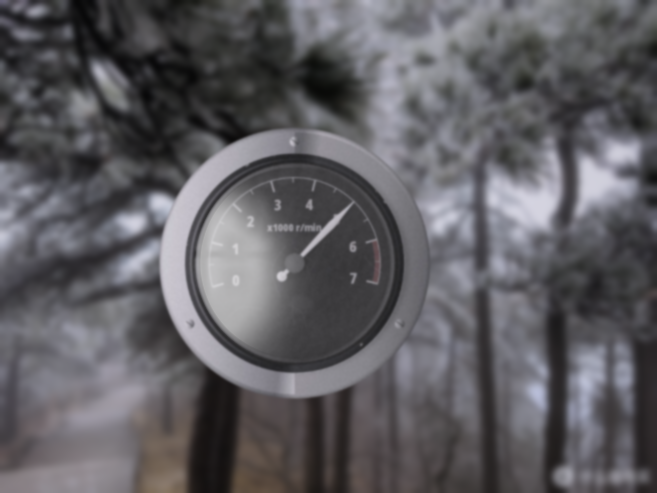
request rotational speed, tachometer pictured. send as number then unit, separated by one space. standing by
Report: 5000 rpm
